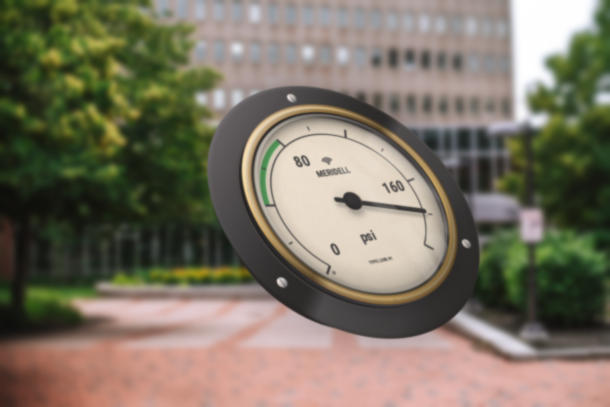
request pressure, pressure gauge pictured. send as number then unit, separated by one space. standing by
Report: 180 psi
